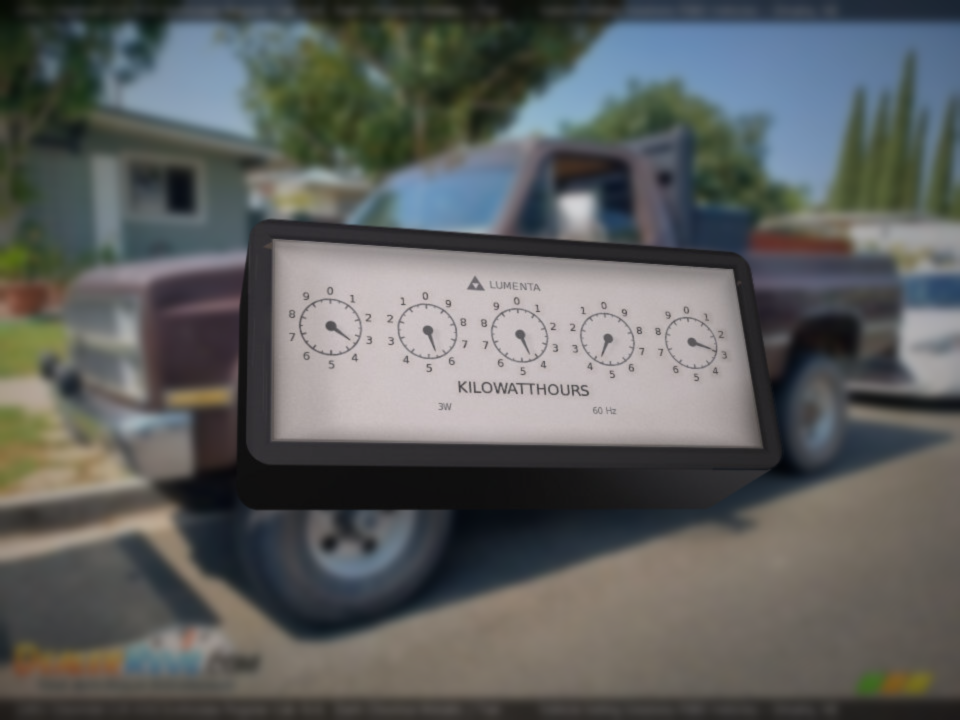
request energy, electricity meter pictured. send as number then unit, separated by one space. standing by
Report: 35443 kWh
